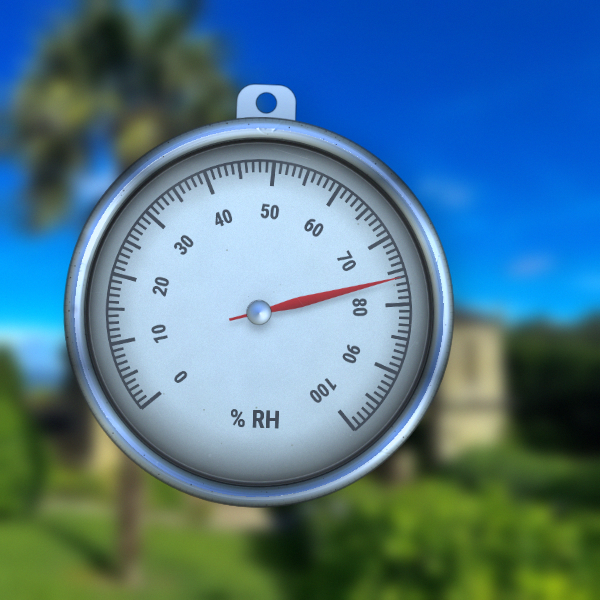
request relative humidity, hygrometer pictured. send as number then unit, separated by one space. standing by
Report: 76 %
